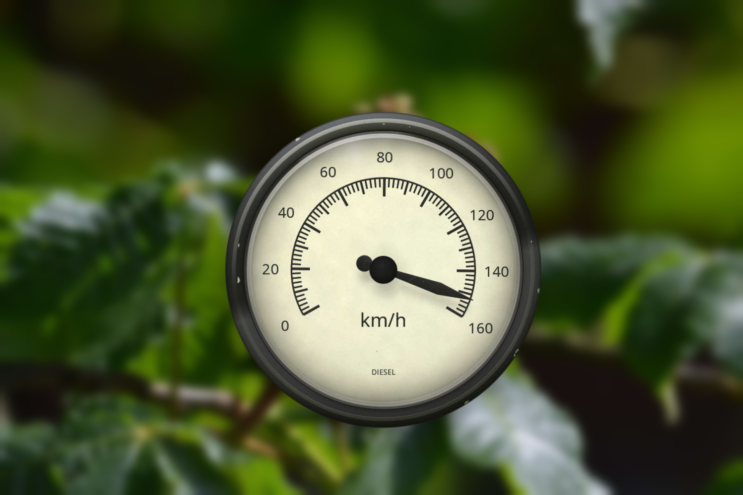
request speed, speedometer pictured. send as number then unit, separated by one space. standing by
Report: 152 km/h
